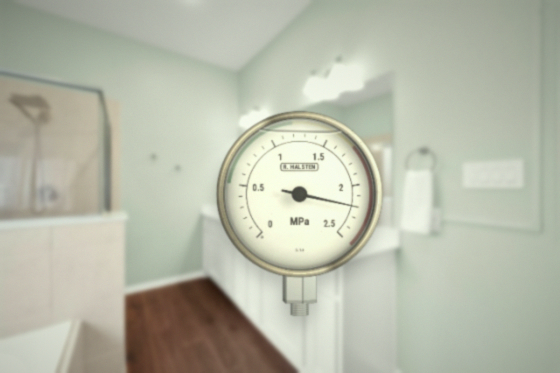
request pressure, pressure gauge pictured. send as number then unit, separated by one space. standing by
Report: 2.2 MPa
